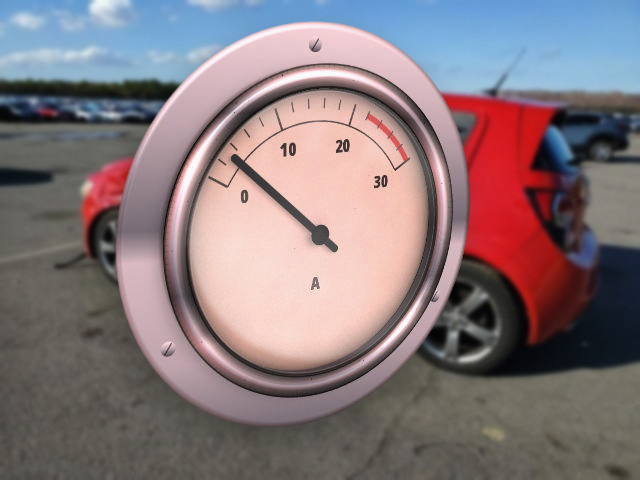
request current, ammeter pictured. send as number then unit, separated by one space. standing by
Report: 3 A
